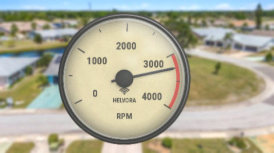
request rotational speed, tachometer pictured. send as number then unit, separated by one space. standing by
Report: 3250 rpm
